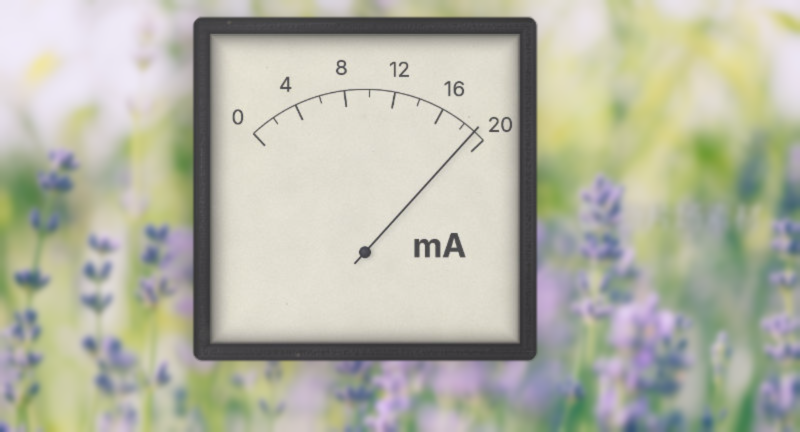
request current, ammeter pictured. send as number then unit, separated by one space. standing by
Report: 19 mA
